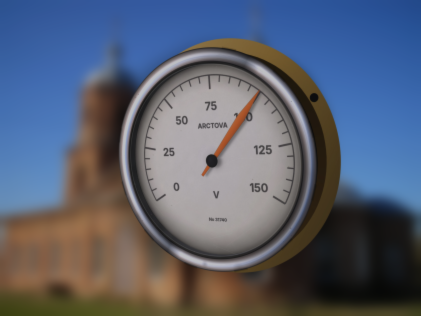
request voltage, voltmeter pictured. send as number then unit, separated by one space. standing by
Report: 100 V
